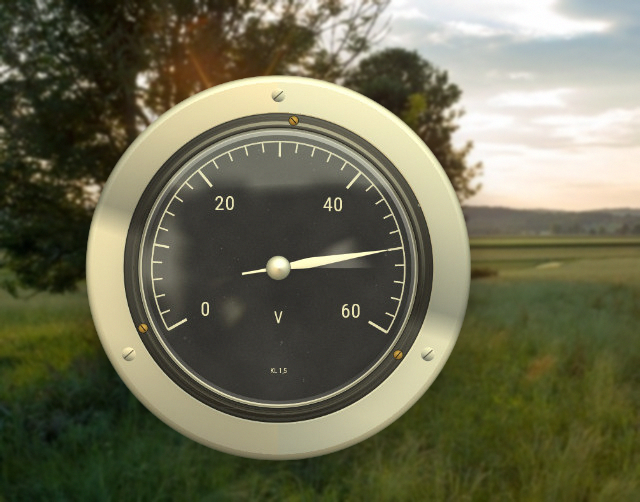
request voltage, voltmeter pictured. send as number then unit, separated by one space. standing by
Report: 50 V
